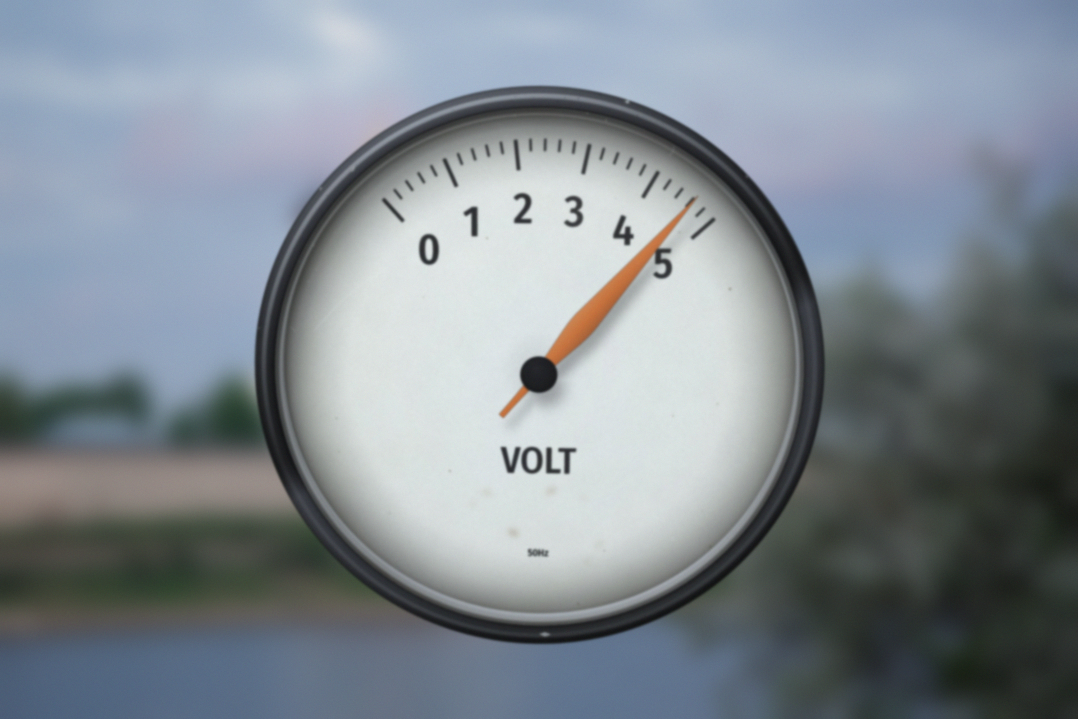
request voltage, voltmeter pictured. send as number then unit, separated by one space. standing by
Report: 4.6 V
